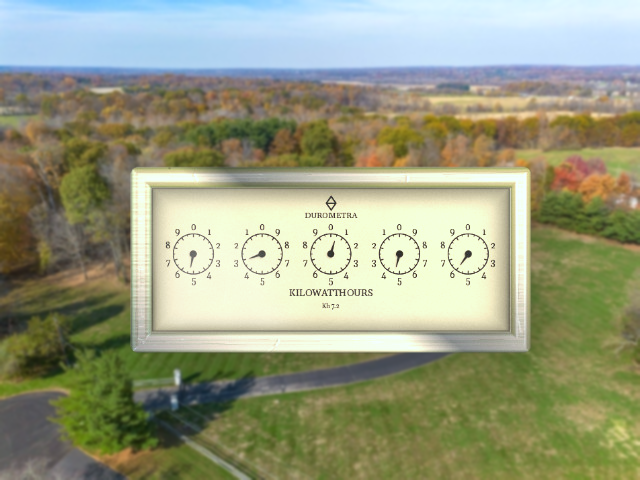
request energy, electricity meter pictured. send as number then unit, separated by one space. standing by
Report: 53046 kWh
